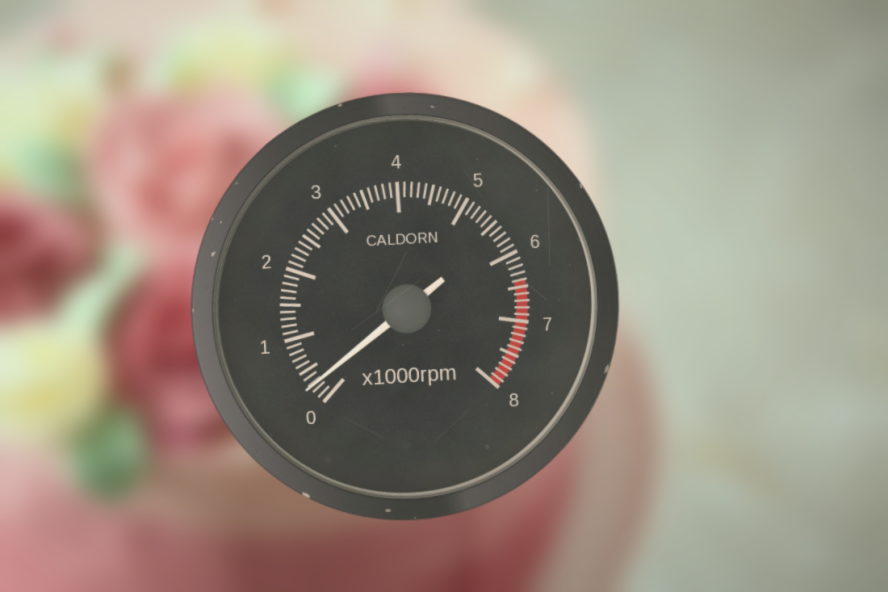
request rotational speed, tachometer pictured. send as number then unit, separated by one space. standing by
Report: 300 rpm
